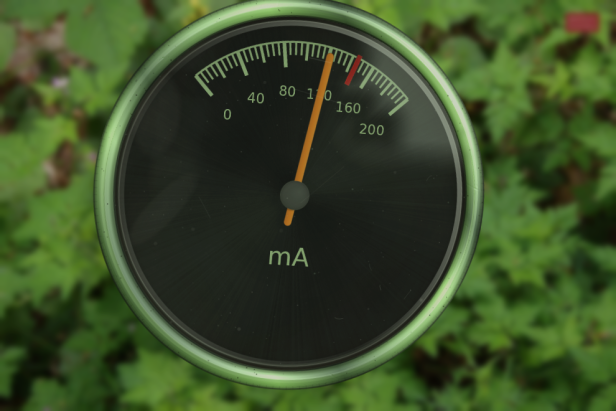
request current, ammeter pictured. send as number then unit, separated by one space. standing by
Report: 120 mA
